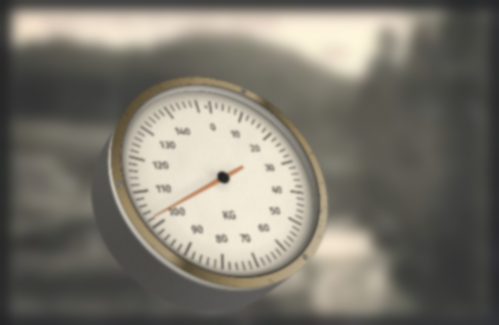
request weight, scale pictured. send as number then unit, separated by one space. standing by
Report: 102 kg
